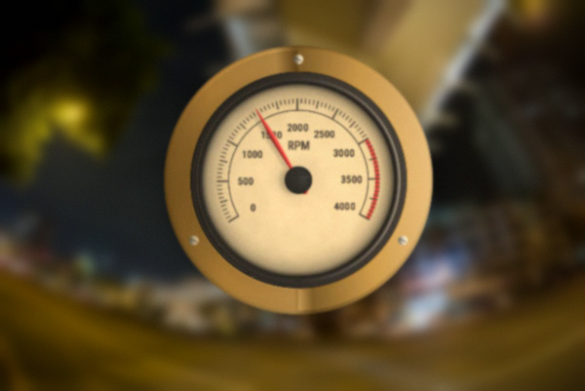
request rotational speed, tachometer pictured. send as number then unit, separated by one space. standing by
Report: 1500 rpm
